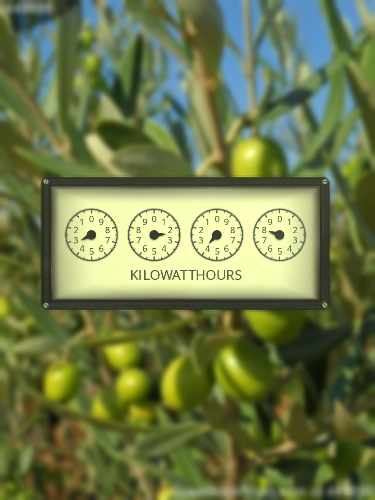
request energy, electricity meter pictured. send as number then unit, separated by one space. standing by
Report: 3238 kWh
